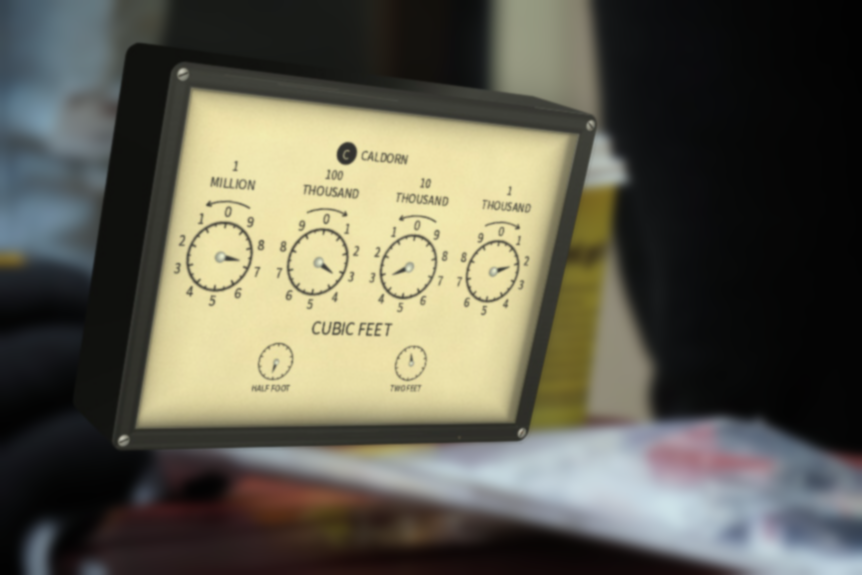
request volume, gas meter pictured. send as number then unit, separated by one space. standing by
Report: 733200 ft³
